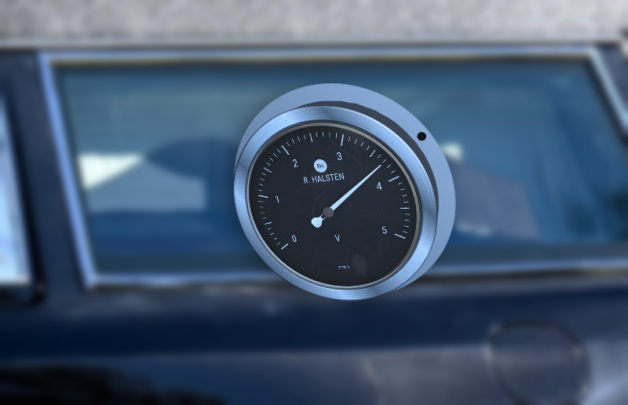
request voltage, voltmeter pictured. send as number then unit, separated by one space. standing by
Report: 3.7 V
